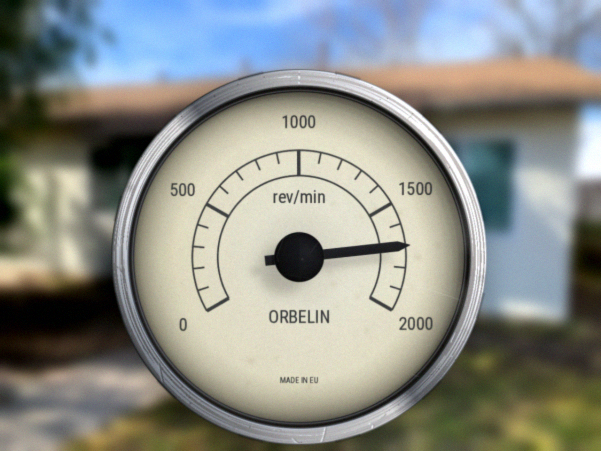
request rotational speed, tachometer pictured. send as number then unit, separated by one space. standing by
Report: 1700 rpm
